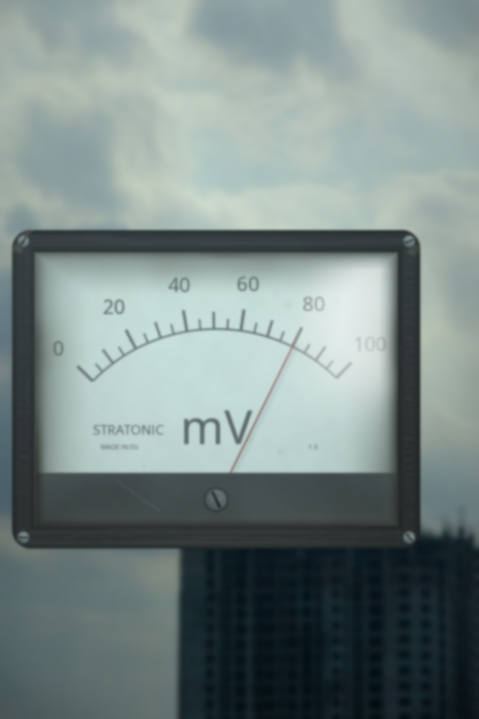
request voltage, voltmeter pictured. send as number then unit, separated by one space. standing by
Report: 80 mV
